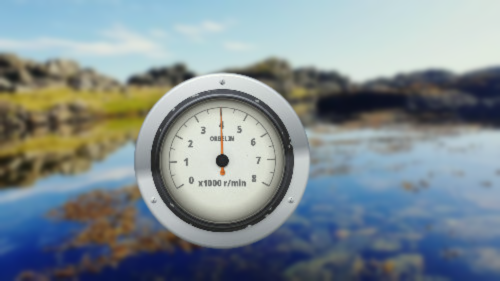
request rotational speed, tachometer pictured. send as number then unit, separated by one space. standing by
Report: 4000 rpm
